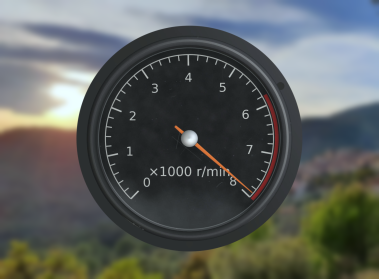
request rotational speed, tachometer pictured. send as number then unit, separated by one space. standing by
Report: 7900 rpm
